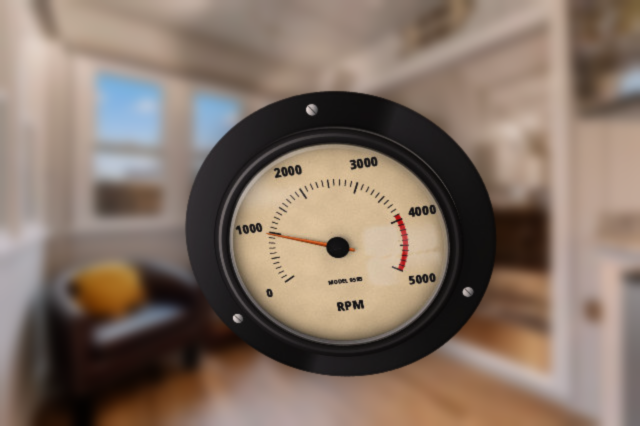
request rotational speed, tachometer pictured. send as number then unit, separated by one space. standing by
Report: 1000 rpm
